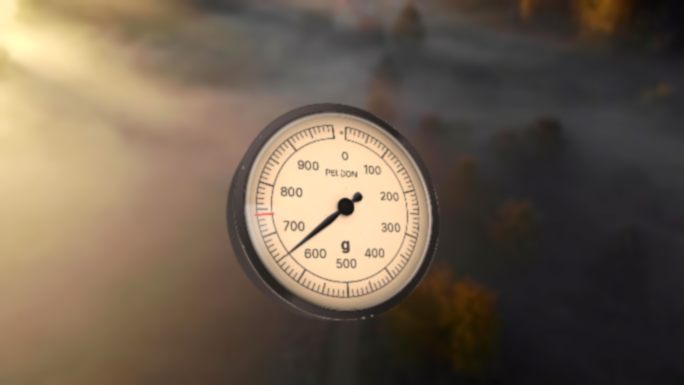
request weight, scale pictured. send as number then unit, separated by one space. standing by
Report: 650 g
